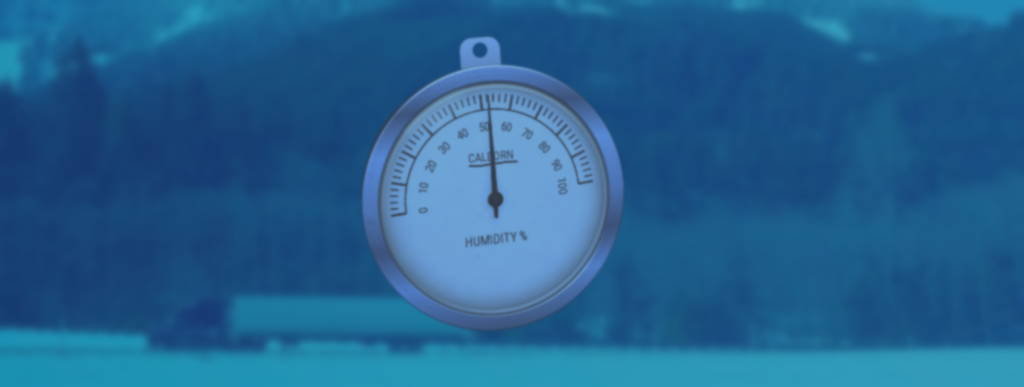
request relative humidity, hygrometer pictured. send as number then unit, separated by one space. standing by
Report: 52 %
